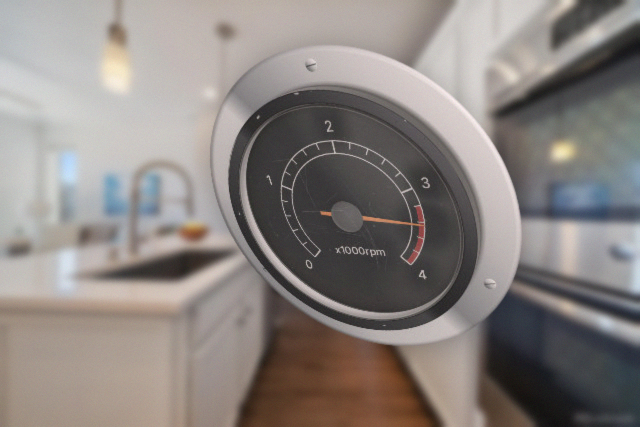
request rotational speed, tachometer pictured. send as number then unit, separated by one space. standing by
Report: 3400 rpm
